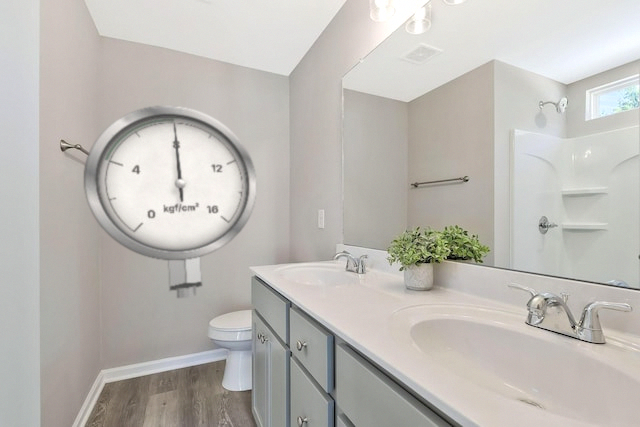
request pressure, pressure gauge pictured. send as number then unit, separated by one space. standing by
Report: 8 kg/cm²
